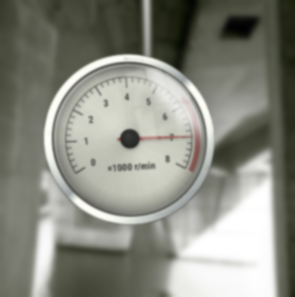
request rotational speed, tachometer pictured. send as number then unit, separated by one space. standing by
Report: 7000 rpm
